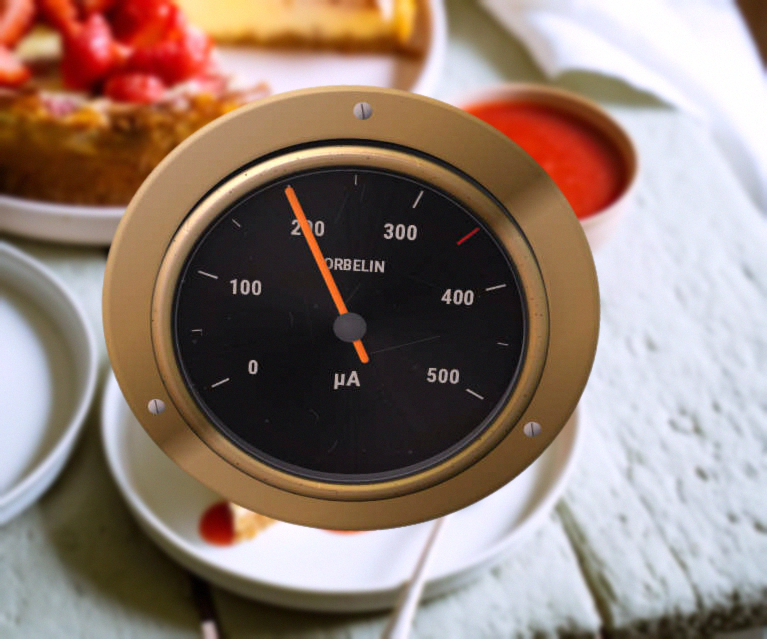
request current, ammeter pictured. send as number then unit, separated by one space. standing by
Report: 200 µA
